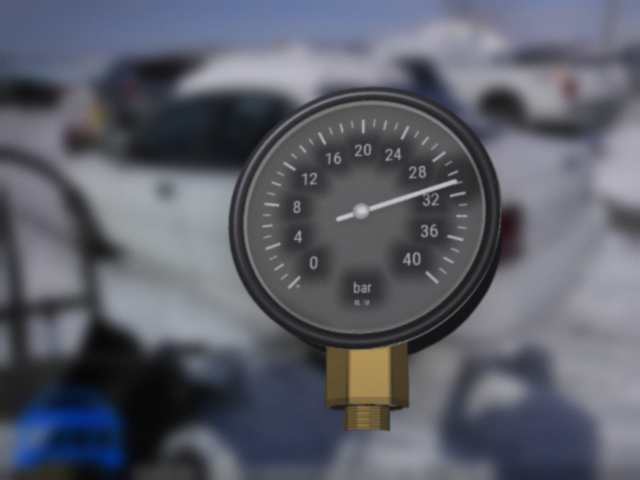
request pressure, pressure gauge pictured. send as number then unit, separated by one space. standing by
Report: 31 bar
